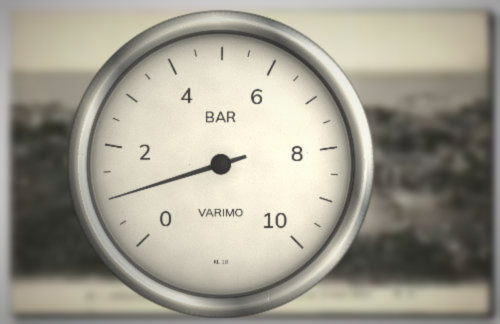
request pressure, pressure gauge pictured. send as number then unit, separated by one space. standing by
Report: 1 bar
